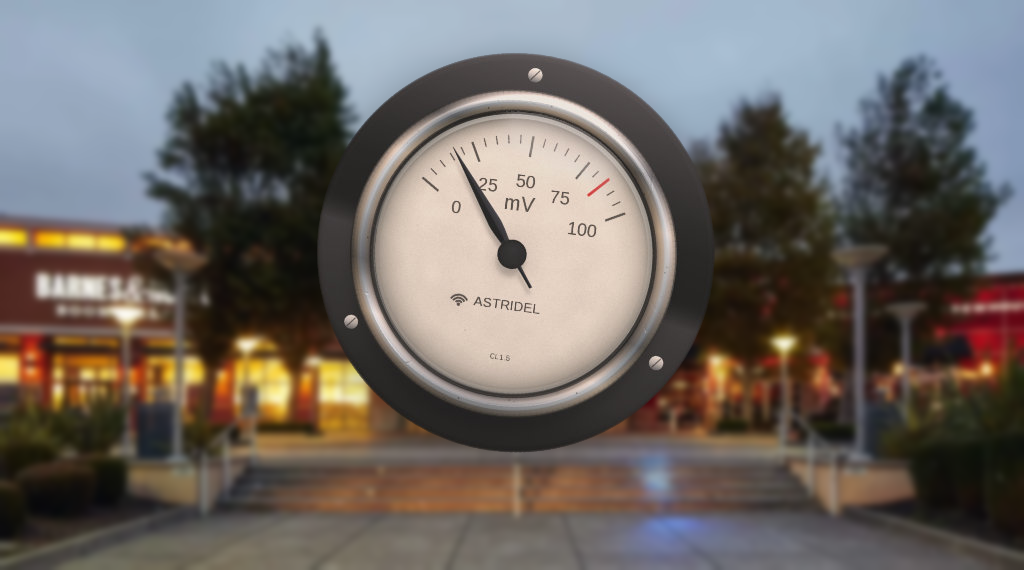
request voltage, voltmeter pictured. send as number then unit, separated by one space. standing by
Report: 17.5 mV
